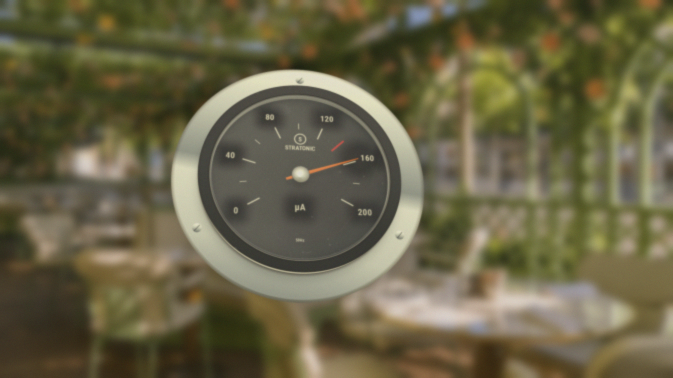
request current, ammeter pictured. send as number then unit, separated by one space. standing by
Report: 160 µA
